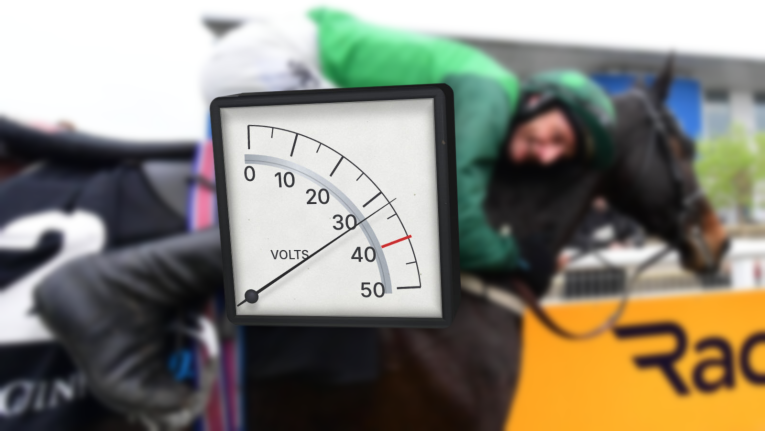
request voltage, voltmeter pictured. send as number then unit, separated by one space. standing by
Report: 32.5 V
